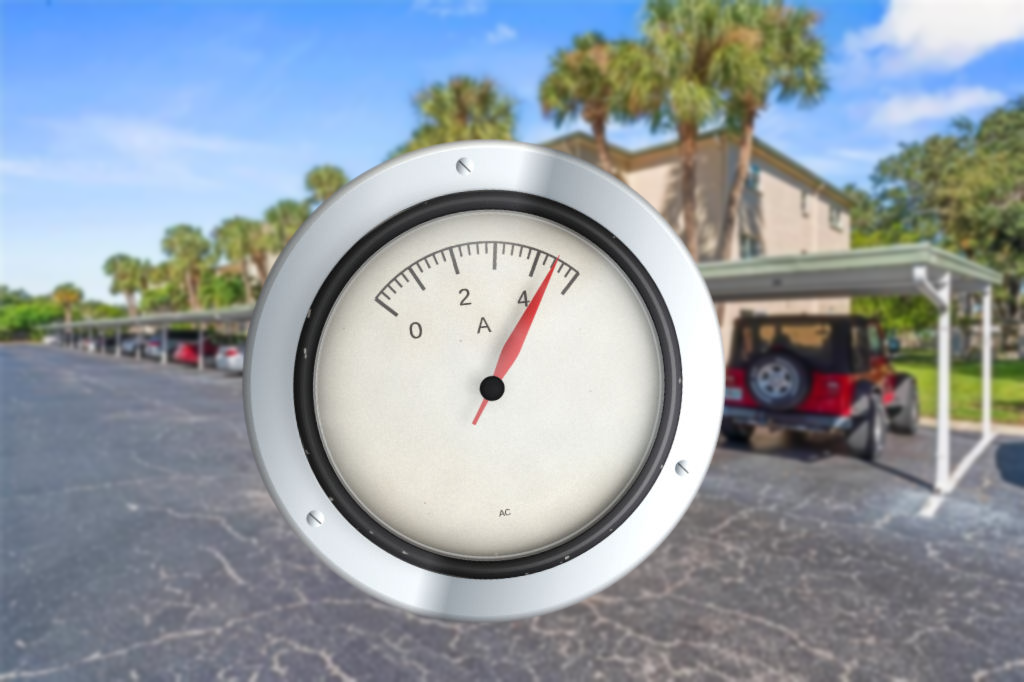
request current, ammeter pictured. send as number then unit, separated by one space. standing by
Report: 4.4 A
